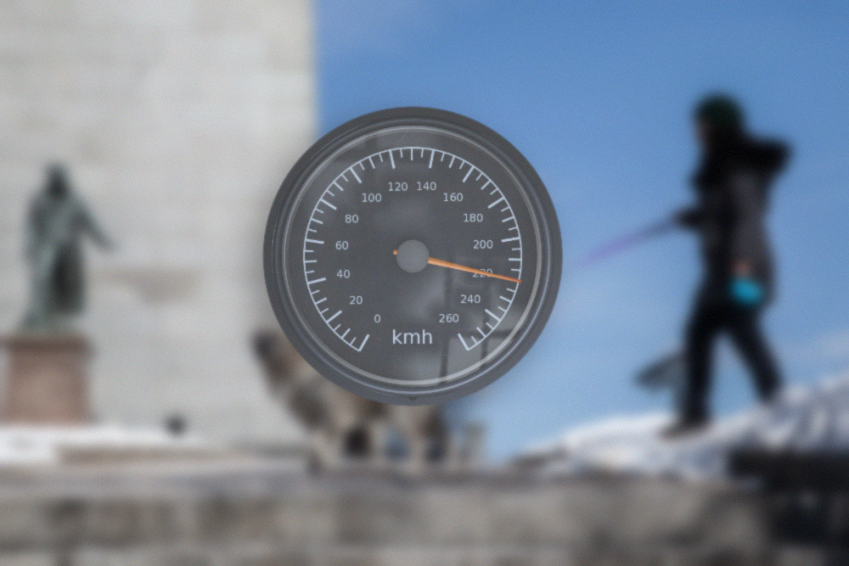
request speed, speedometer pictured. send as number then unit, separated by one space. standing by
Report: 220 km/h
